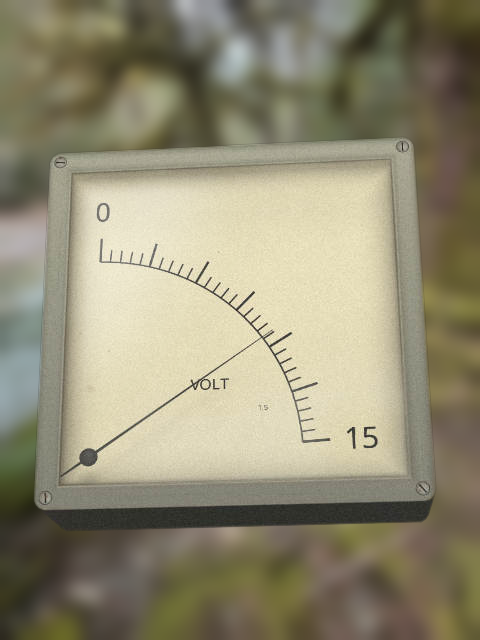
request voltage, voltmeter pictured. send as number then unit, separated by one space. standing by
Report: 9.5 V
